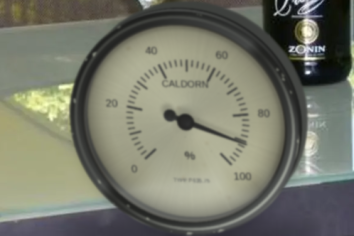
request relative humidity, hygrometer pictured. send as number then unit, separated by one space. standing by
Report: 90 %
